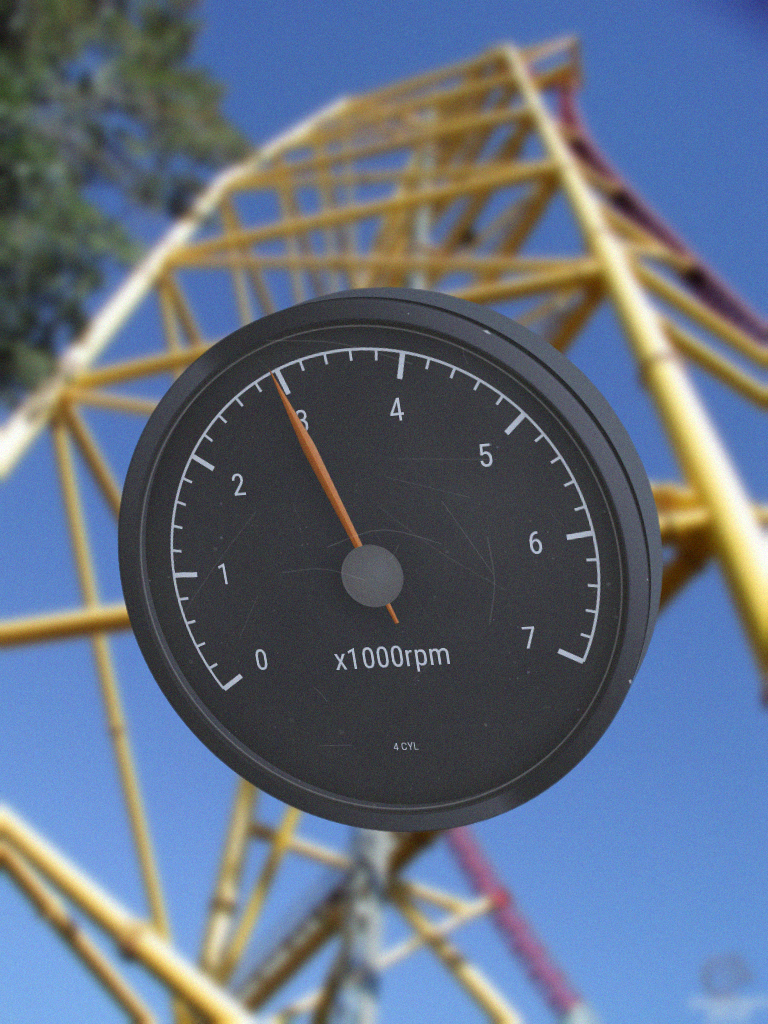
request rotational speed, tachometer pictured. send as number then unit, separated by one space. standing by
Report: 3000 rpm
